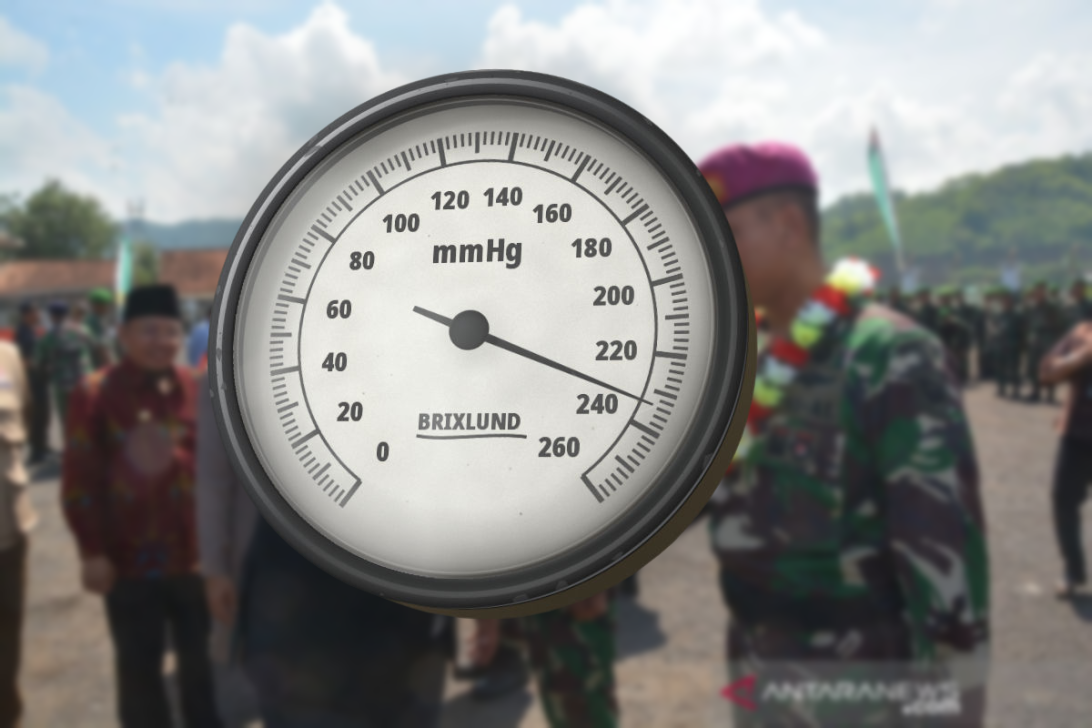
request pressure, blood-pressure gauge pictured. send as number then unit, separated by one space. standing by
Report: 234 mmHg
